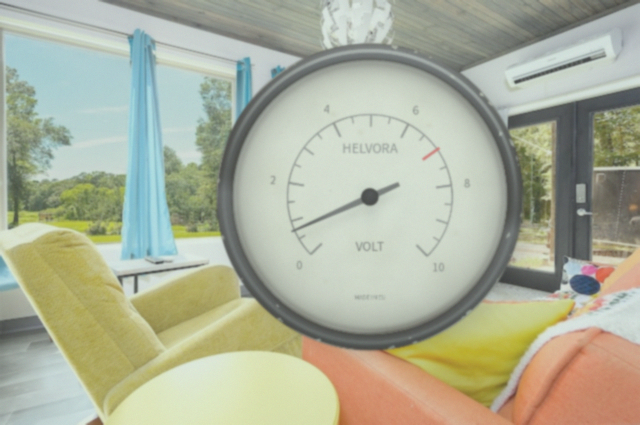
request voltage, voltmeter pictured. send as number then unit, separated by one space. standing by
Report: 0.75 V
